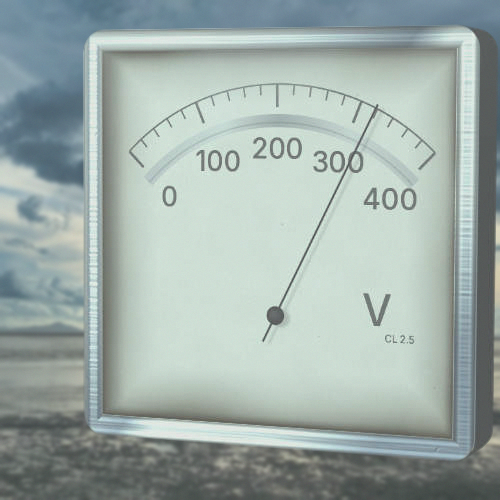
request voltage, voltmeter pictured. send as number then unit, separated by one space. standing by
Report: 320 V
